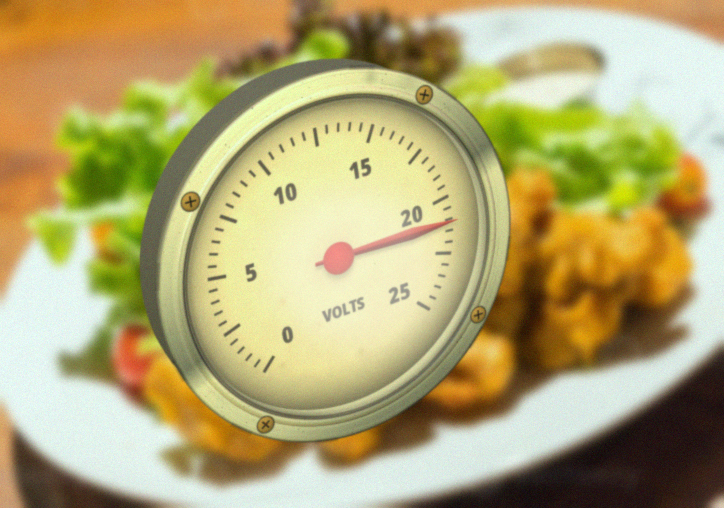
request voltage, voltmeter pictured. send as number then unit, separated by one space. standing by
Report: 21 V
